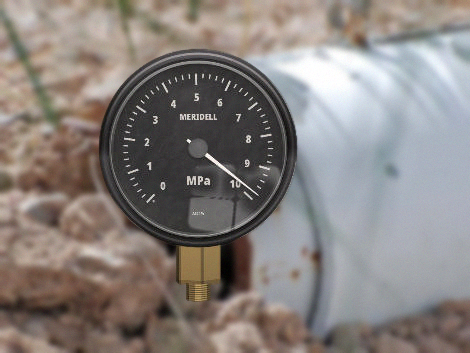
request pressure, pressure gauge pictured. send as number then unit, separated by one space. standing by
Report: 9.8 MPa
